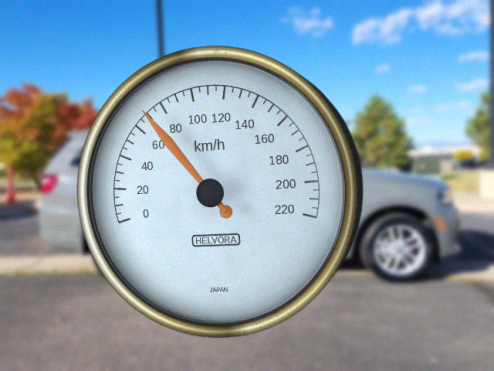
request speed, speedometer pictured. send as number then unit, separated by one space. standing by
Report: 70 km/h
